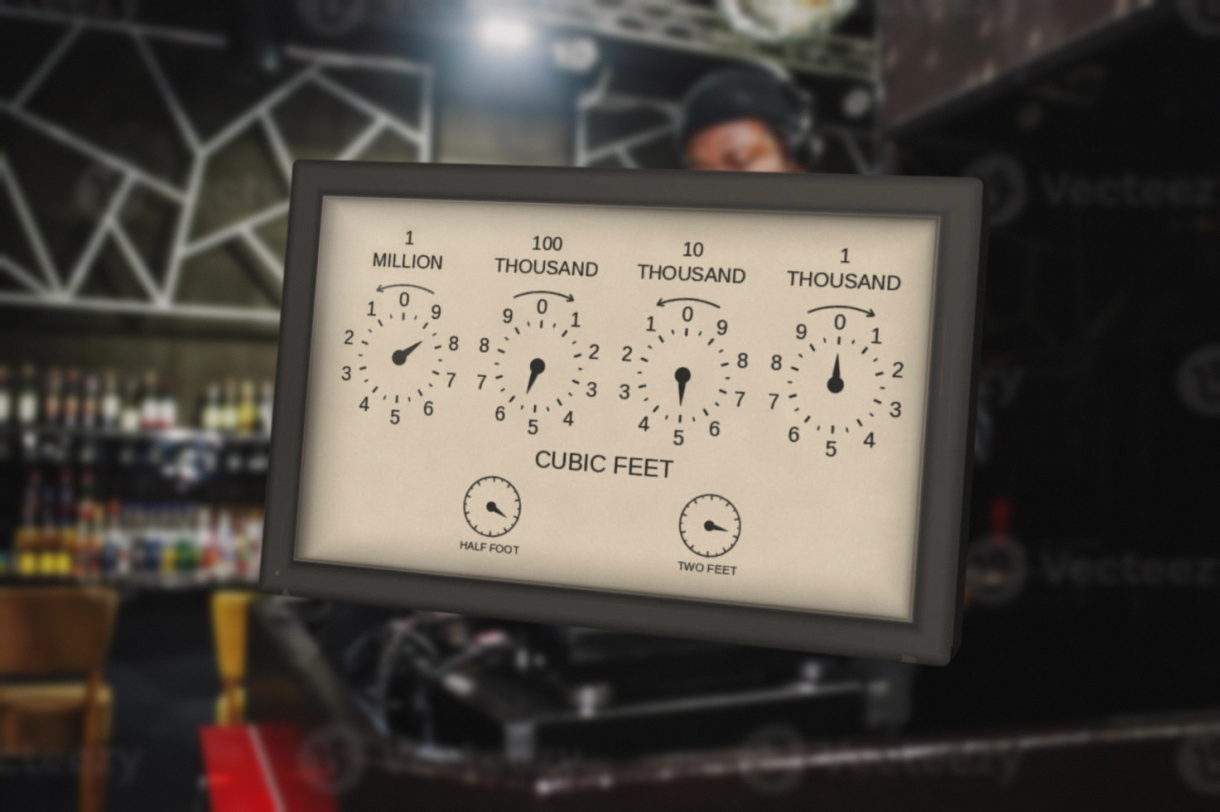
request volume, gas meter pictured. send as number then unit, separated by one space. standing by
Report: 855000 ft³
